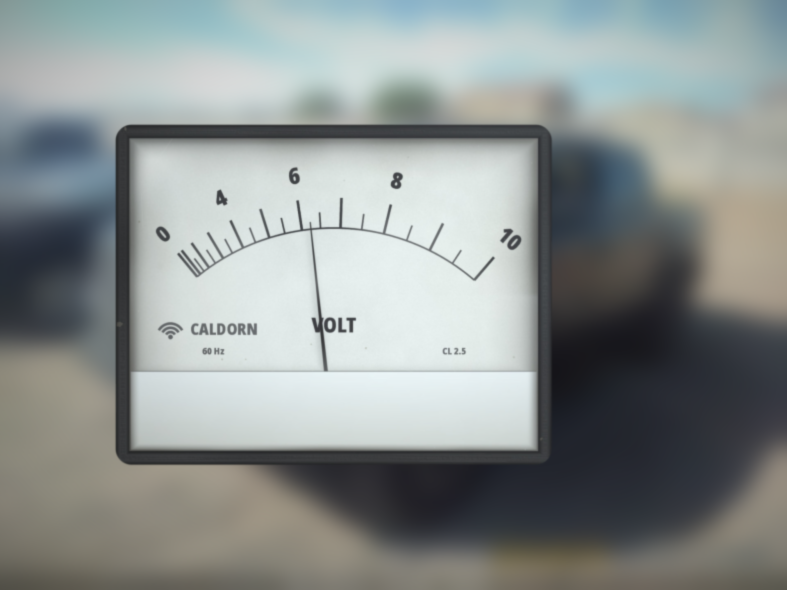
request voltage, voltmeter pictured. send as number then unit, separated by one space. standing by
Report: 6.25 V
